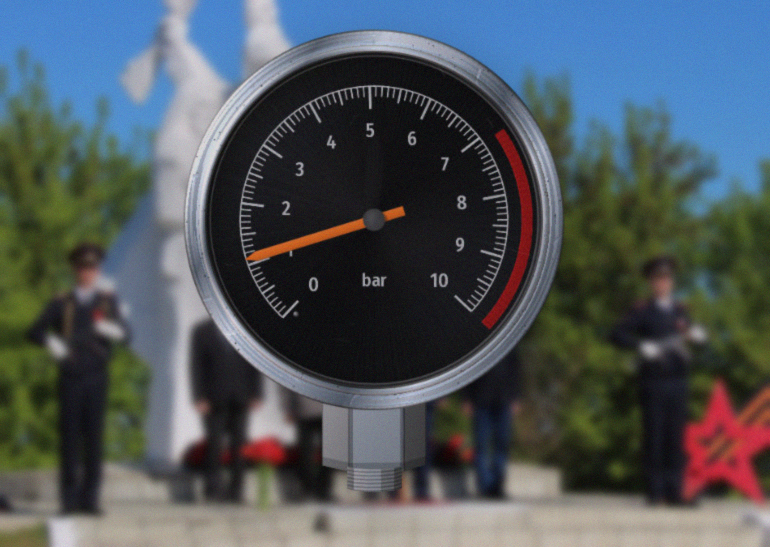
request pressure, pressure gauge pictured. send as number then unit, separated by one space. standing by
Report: 1.1 bar
